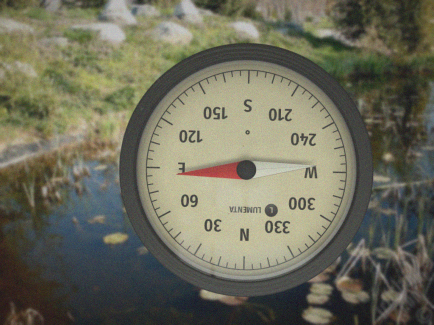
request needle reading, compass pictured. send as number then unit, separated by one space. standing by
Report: 85 °
